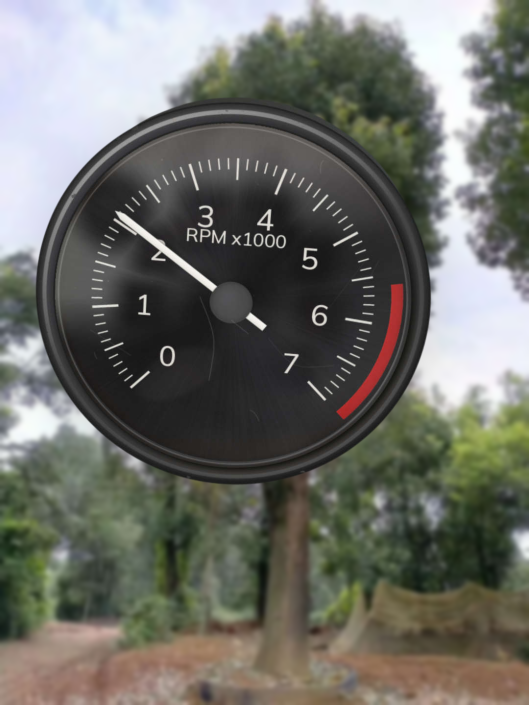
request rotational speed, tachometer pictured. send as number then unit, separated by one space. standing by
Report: 2100 rpm
